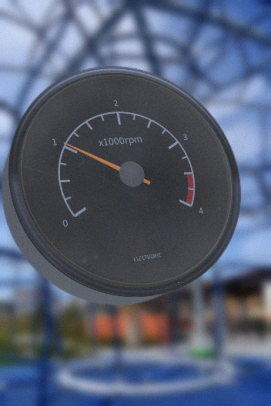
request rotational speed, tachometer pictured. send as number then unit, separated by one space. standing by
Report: 1000 rpm
